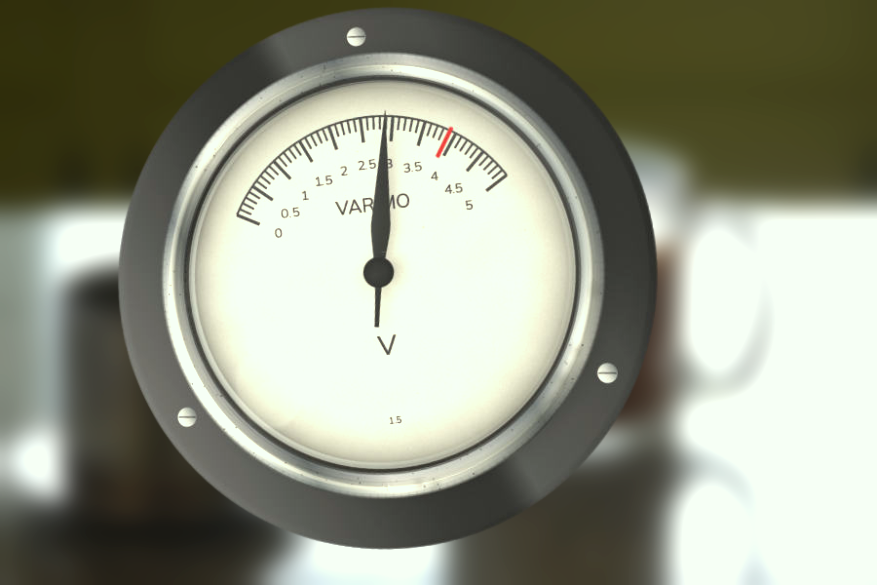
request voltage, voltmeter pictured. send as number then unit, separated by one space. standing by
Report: 2.9 V
